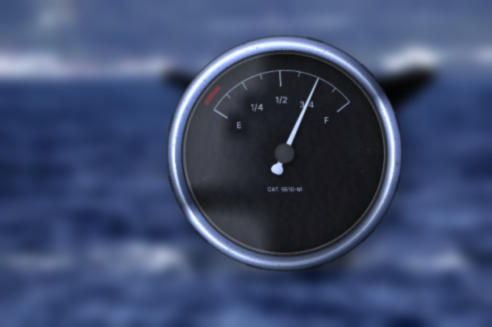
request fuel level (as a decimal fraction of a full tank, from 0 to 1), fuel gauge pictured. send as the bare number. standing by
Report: 0.75
